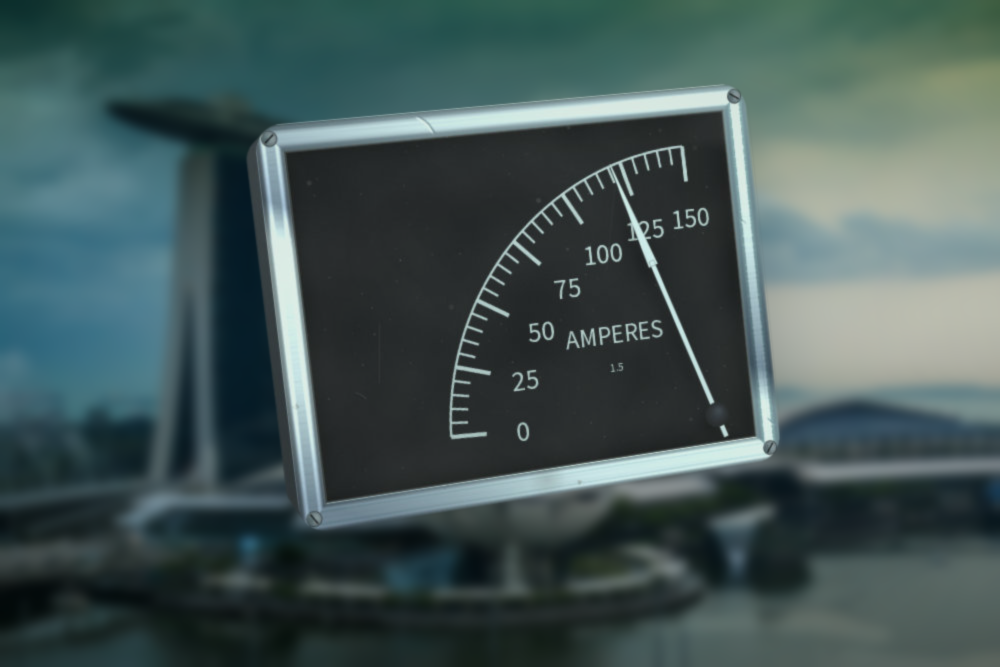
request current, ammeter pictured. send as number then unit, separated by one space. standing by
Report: 120 A
